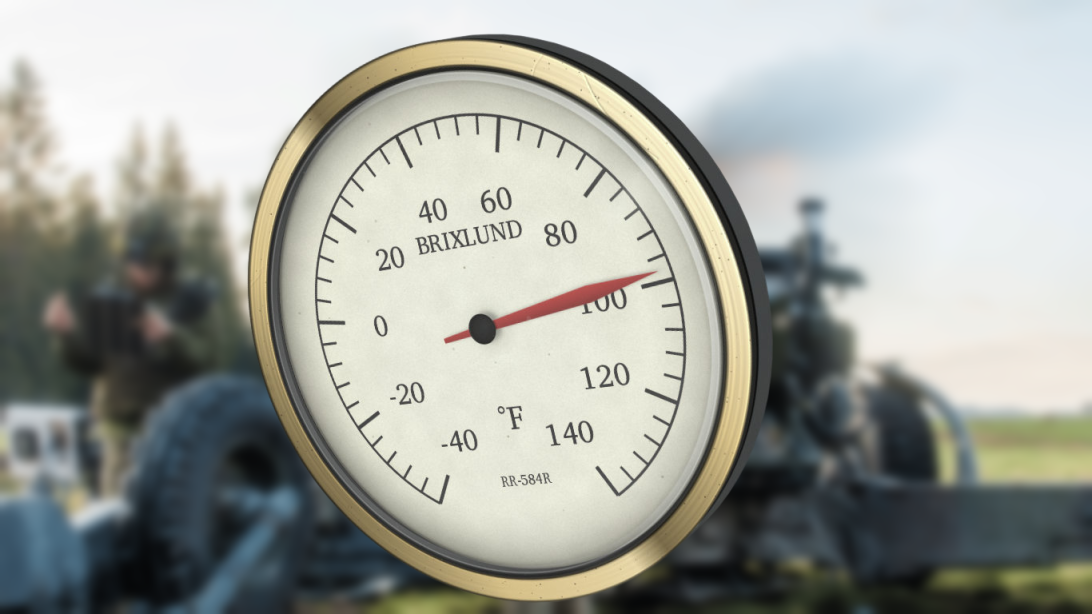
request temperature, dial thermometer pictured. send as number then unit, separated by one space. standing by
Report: 98 °F
